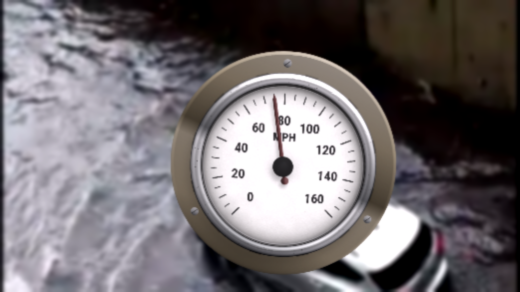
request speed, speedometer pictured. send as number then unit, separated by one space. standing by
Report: 75 mph
